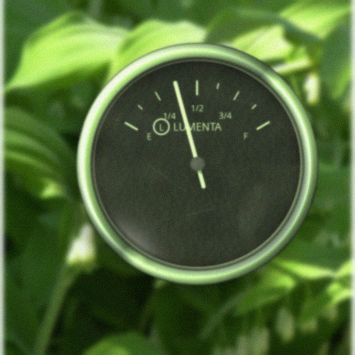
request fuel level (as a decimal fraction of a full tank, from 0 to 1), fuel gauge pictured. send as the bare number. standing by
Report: 0.375
